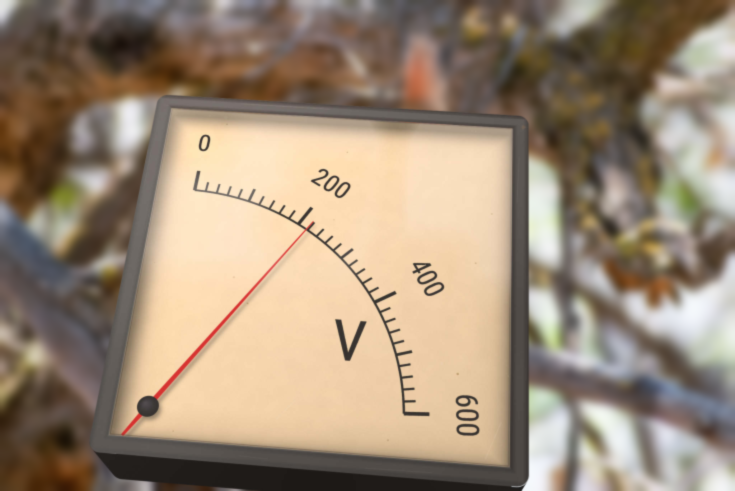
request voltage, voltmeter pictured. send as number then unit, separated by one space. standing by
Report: 220 V
